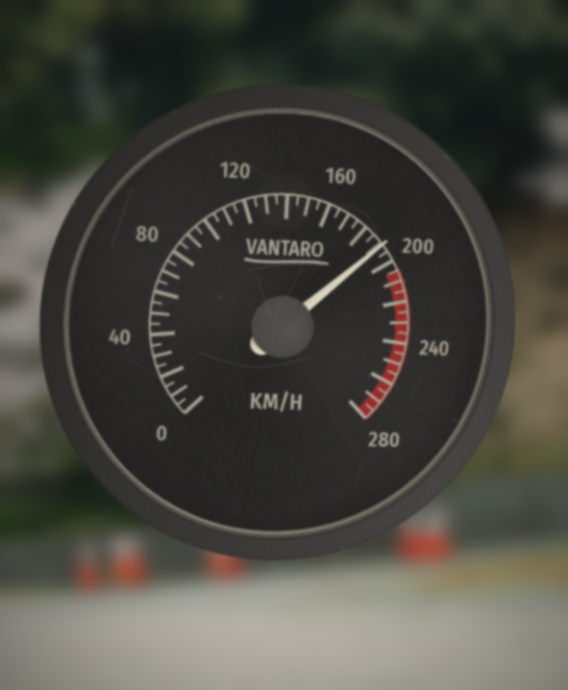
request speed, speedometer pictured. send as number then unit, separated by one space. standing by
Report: 190 km/h
